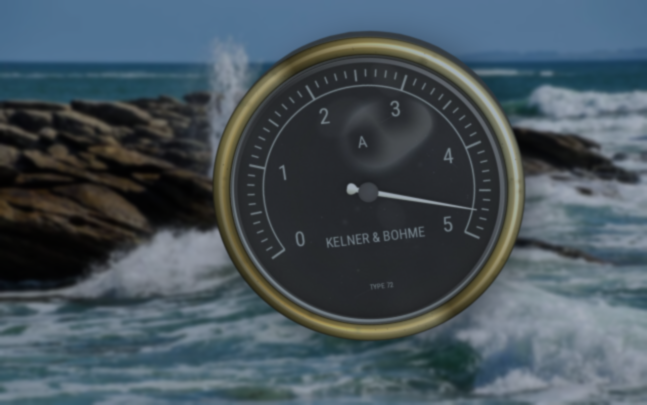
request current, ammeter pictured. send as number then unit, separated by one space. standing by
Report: 4.7 A
